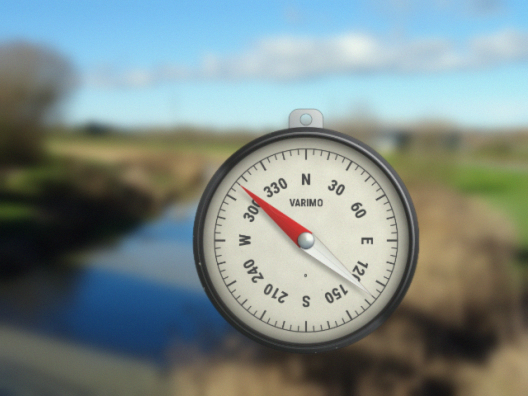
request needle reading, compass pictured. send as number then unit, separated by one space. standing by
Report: 310 °
